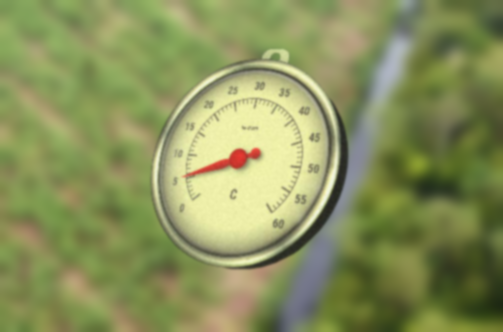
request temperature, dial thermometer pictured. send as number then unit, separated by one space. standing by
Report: 5 °C
